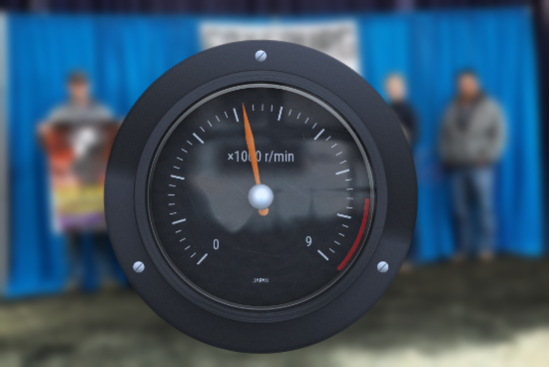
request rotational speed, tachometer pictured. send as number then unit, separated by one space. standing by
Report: 4200 rpm
